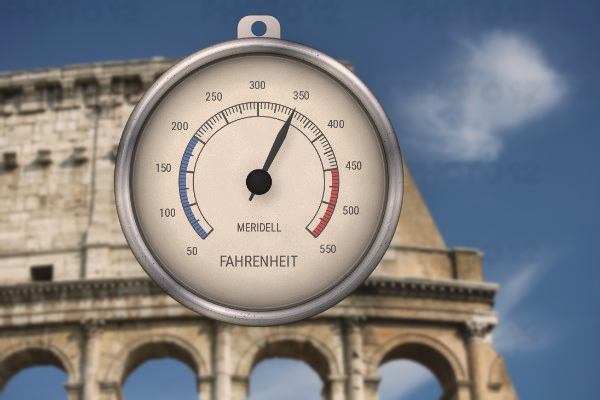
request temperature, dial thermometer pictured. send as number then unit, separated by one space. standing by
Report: 350 °F
